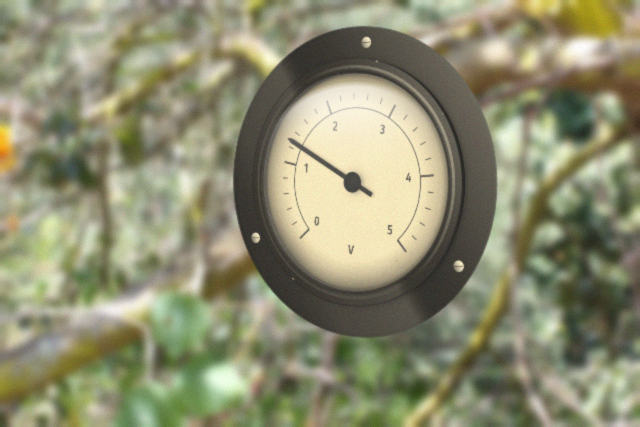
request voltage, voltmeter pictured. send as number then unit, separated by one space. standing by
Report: 1.3 V
